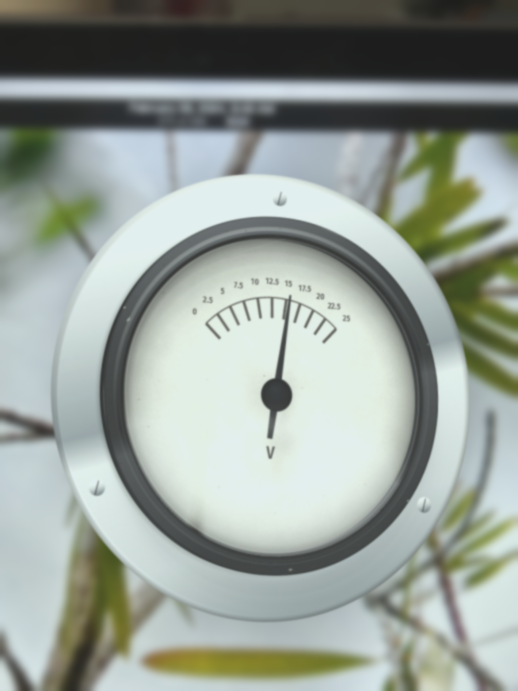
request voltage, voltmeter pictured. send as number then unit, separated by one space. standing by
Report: 15 V
